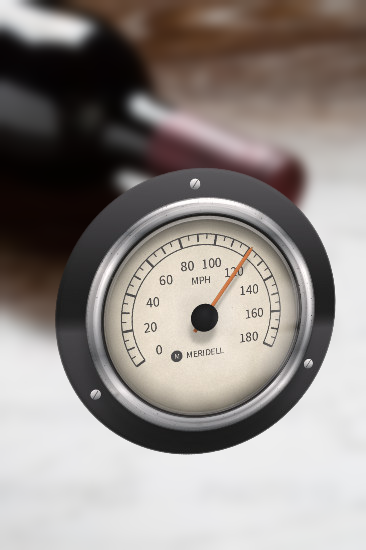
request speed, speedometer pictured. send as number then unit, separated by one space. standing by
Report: 120 mph
